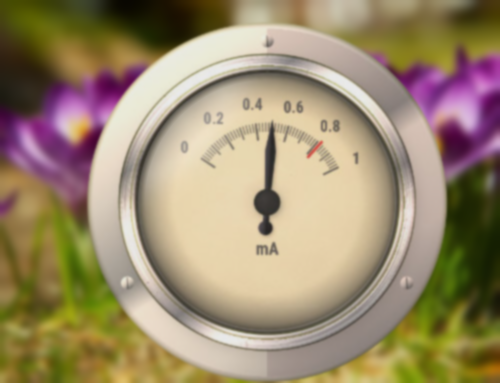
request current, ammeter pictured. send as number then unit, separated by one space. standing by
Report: 0.5 mA
